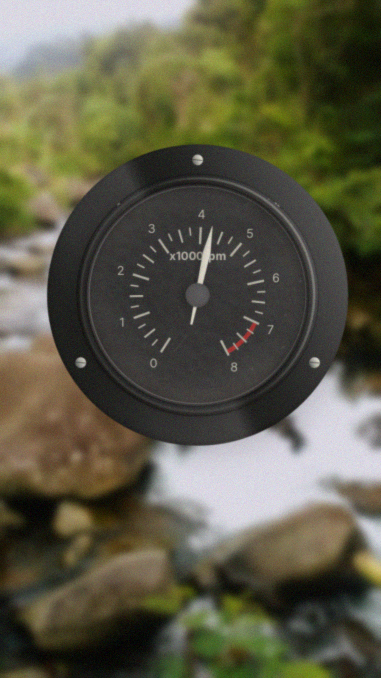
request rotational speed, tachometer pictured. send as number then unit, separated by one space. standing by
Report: 4250 rpm
